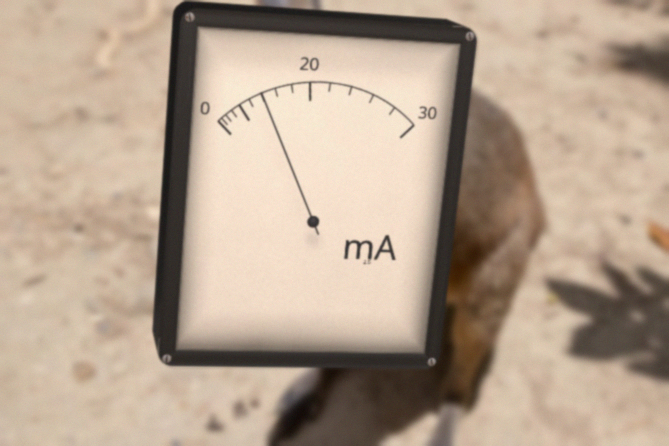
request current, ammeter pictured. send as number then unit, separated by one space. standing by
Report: 14 mA
